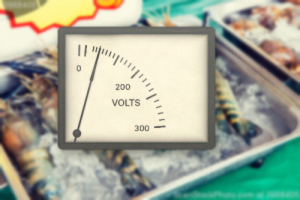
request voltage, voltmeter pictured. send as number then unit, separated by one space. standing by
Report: 100 V
